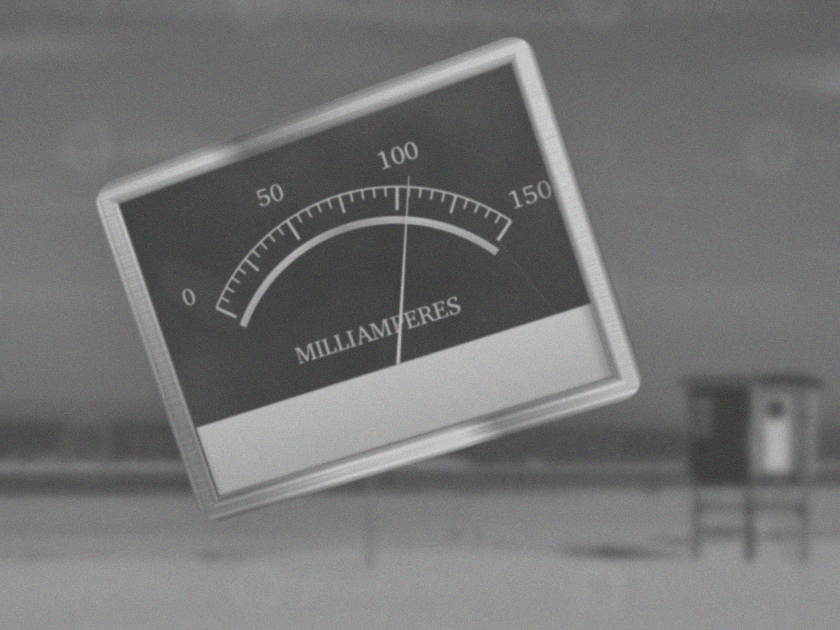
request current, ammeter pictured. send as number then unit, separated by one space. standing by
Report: 105 mA
